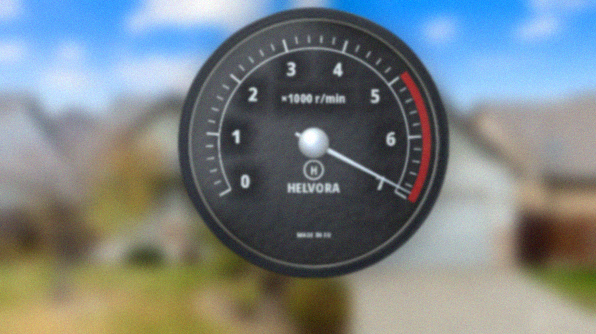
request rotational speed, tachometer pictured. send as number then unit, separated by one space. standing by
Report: 6900 rpm
